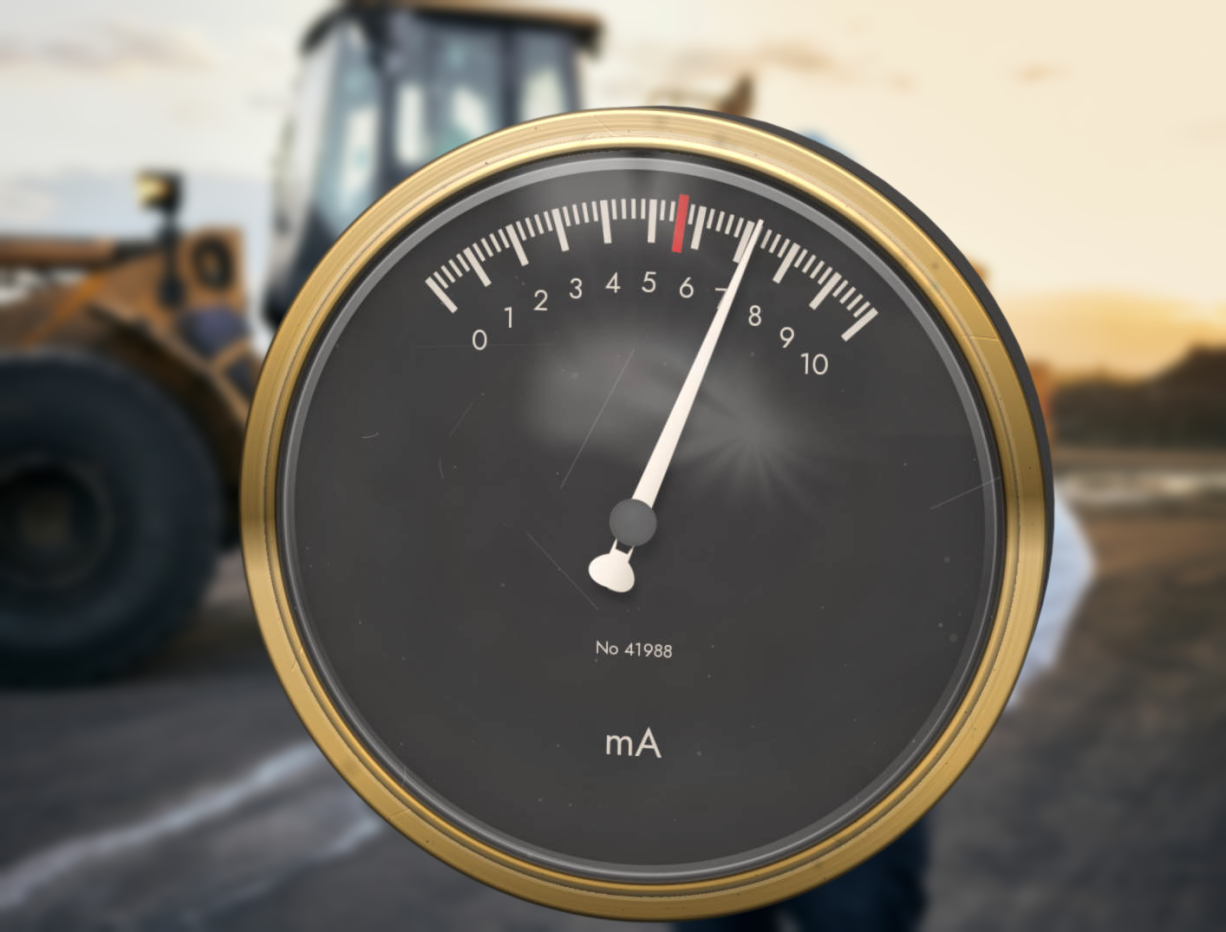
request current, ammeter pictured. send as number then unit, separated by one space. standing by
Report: 7.2 mA
